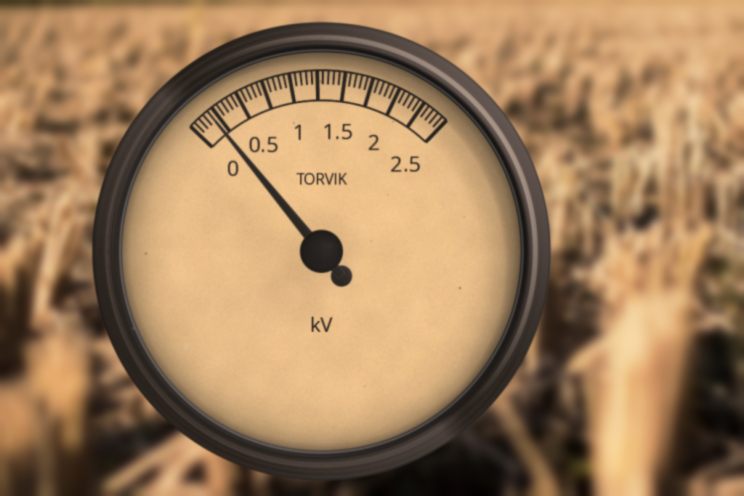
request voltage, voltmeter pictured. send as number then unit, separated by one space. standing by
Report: 0.2 kV
